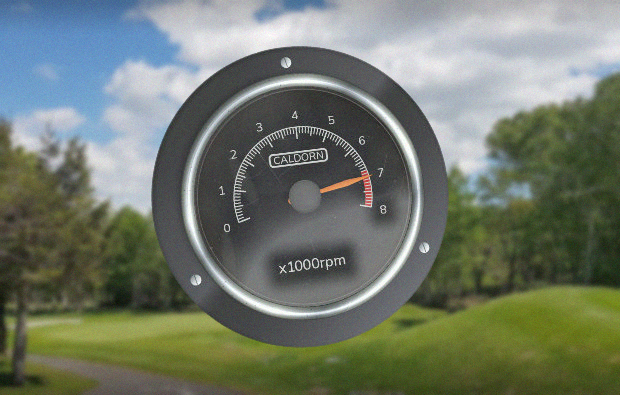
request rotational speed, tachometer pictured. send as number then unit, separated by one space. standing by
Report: 7000 rpm
